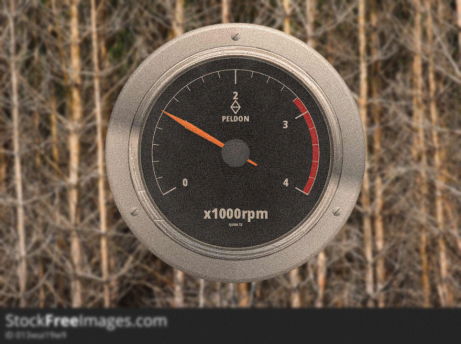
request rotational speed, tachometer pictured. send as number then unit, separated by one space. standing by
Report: 1000 rpm
